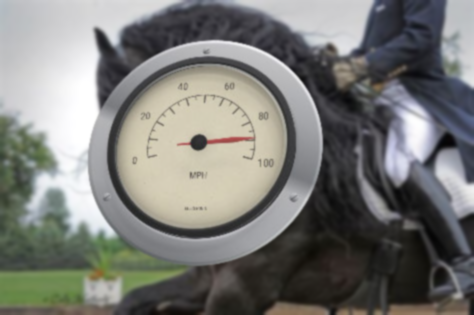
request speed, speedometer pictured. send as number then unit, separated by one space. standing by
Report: 90 mph
